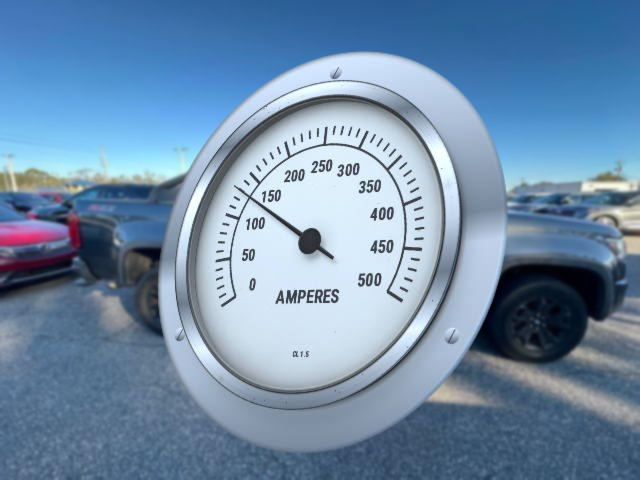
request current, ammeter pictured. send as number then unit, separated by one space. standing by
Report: 130 A
